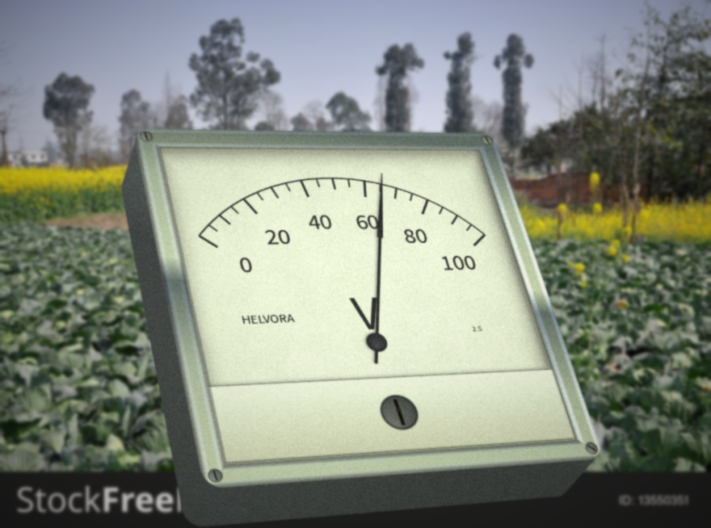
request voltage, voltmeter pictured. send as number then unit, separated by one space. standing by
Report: 65 V
